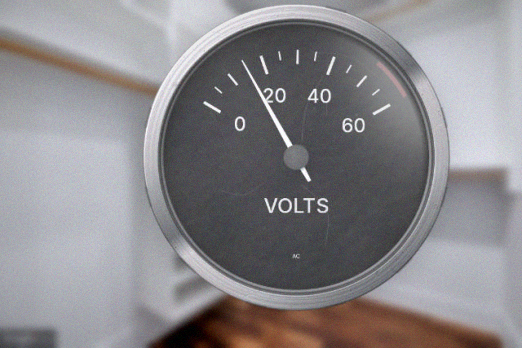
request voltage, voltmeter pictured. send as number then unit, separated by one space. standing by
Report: 15 V
